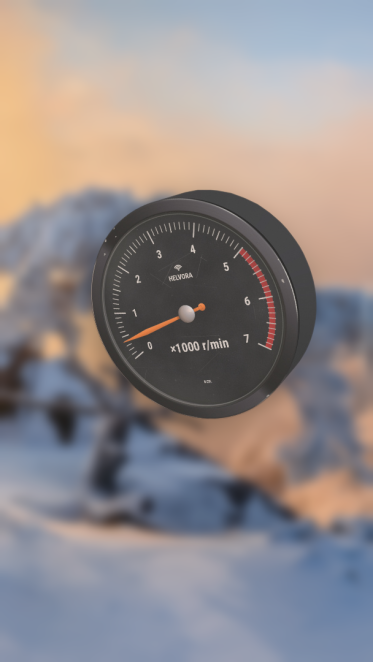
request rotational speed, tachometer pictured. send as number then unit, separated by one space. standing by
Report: 400 rpm
